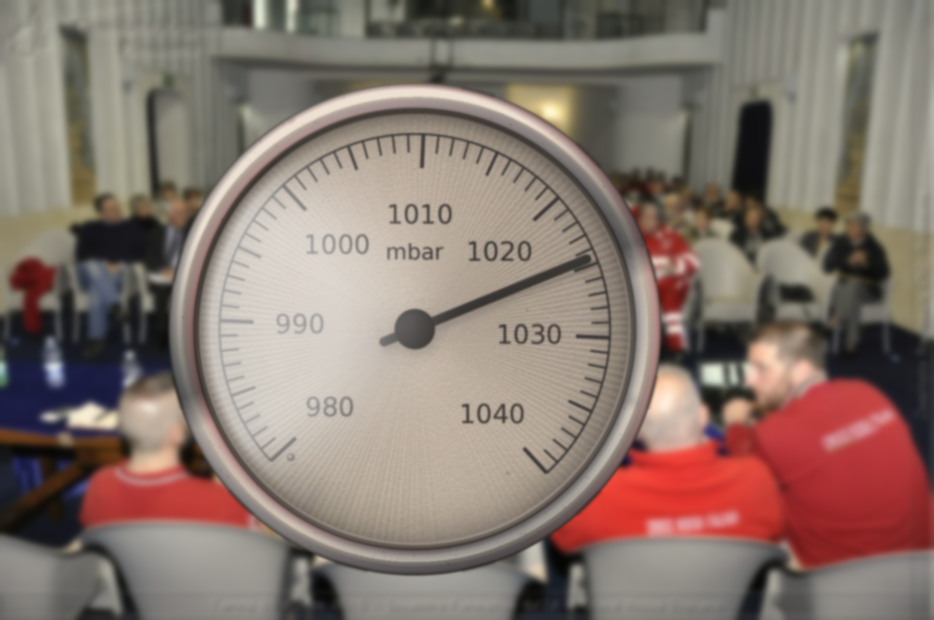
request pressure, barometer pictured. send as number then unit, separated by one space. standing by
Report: 1024.5 mbar
